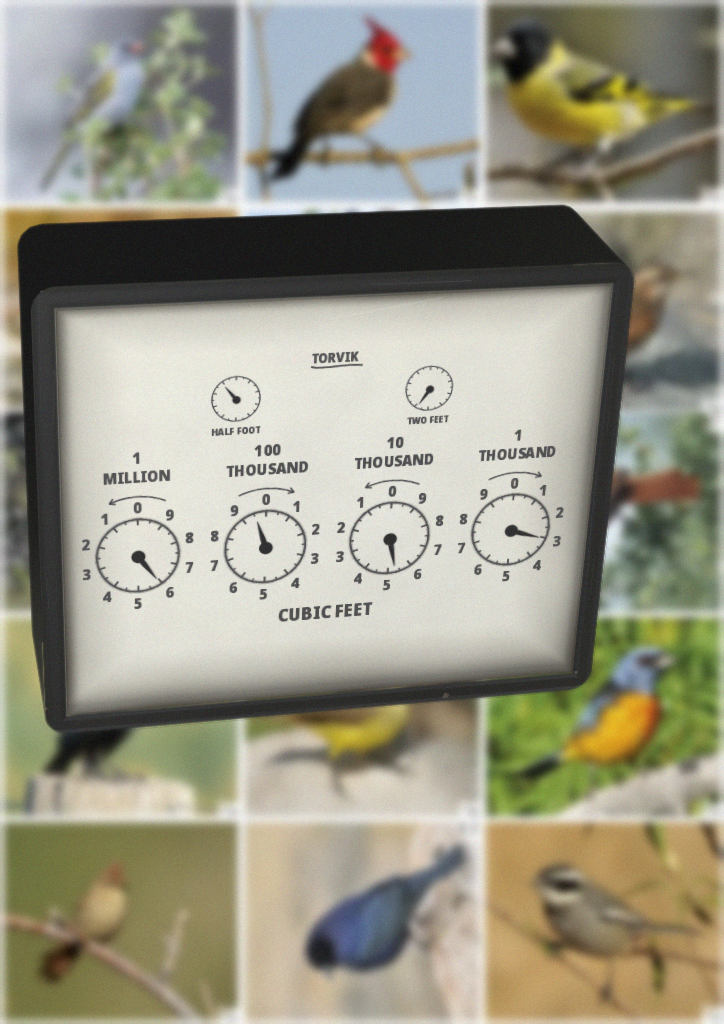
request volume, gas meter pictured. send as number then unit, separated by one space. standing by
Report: 595300 ft³
